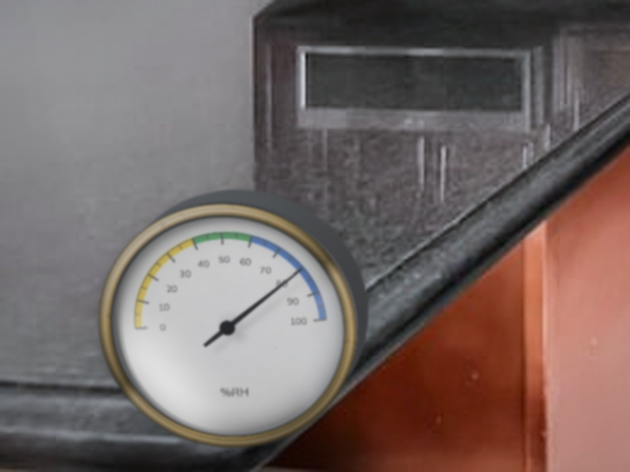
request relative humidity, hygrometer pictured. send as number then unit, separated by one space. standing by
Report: 80 %
